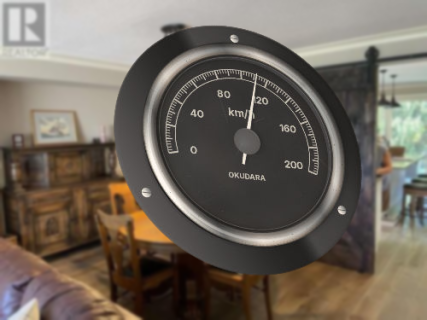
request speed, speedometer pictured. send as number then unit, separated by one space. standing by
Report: 110 km/h
